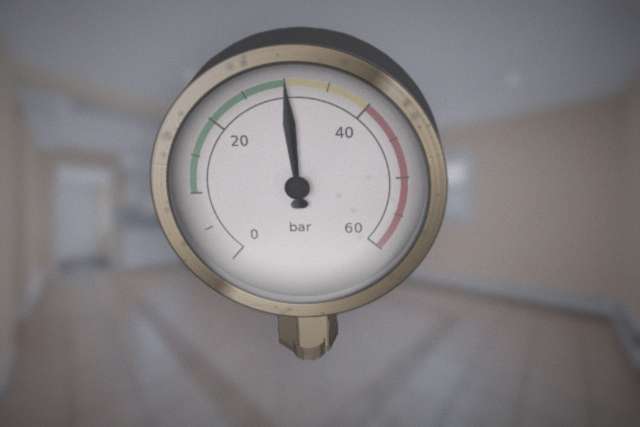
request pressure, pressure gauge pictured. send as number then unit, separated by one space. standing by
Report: 30 bar
